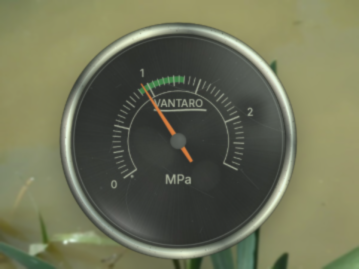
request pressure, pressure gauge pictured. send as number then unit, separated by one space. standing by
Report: 0.95 MPa
